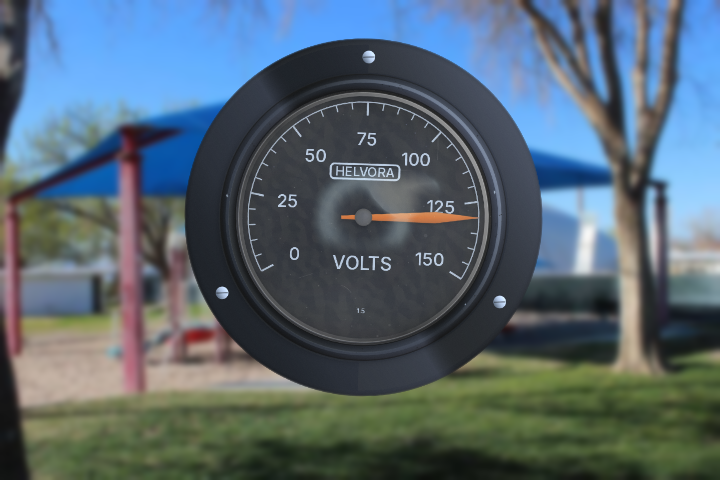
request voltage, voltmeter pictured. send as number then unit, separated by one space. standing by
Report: 130 V
